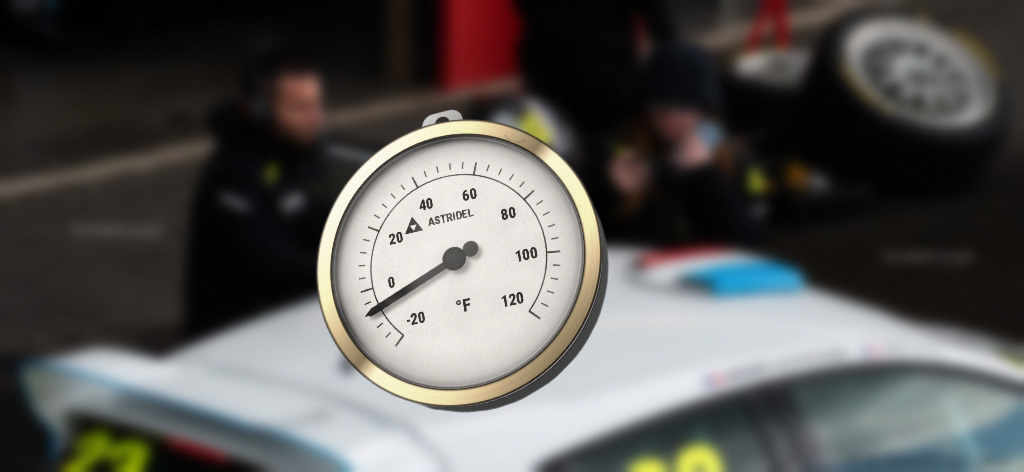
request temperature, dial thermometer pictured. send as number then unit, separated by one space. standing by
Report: -8 °F
